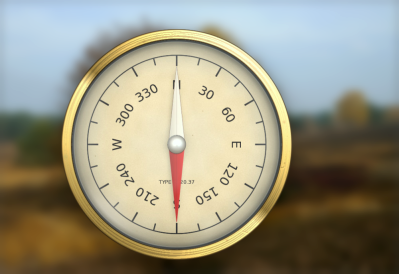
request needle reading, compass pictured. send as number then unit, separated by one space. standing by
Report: 180 °
